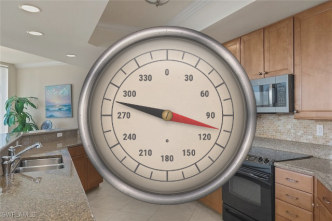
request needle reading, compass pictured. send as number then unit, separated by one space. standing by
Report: 105 °
